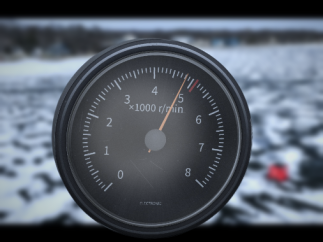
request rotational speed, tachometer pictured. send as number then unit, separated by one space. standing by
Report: 4800 rpm
